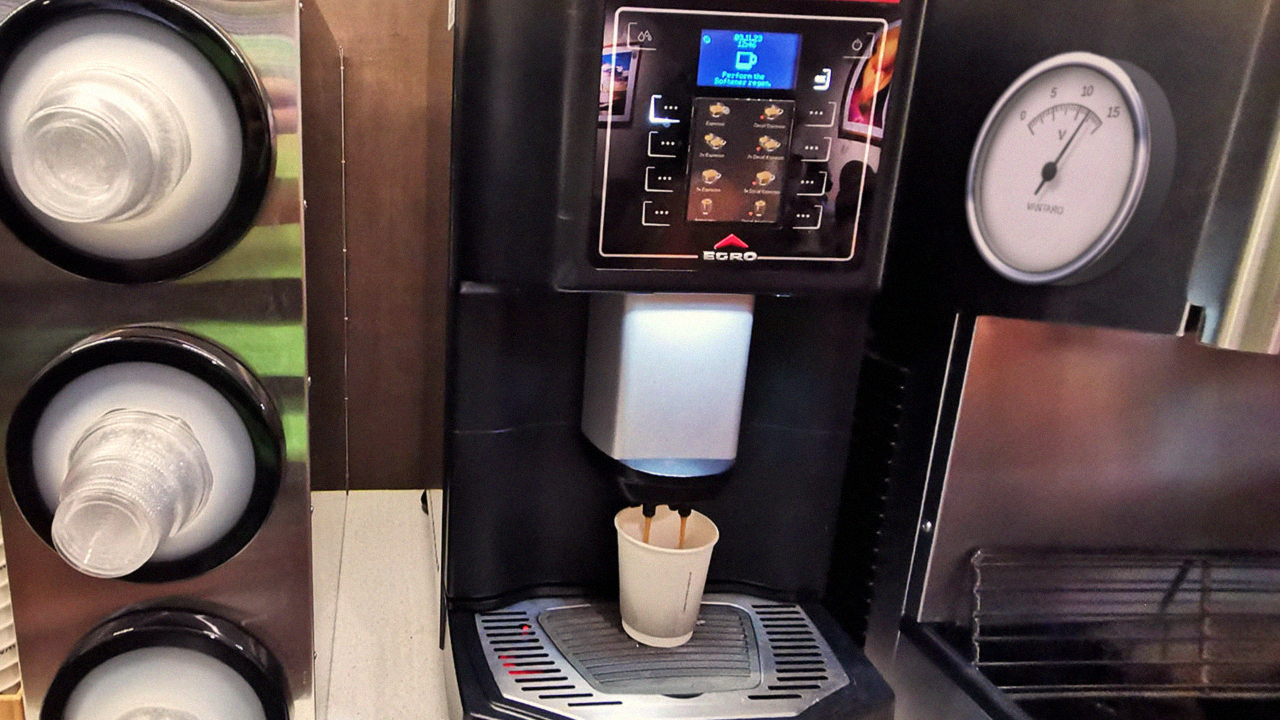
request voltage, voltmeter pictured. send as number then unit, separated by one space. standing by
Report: 12.5 V
